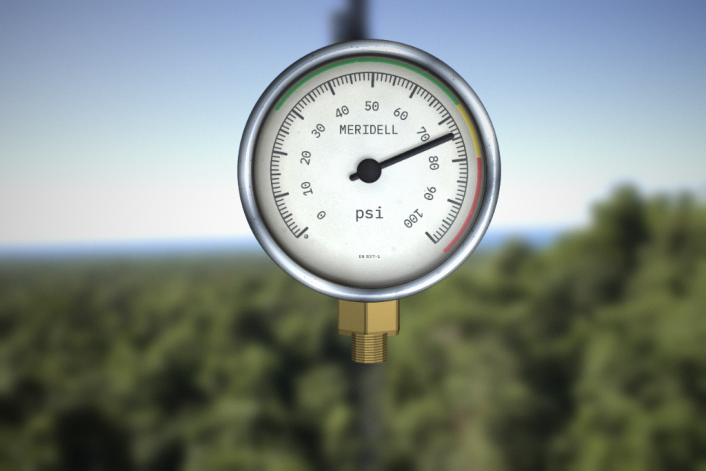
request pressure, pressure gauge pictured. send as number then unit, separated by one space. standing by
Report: 74 psi
